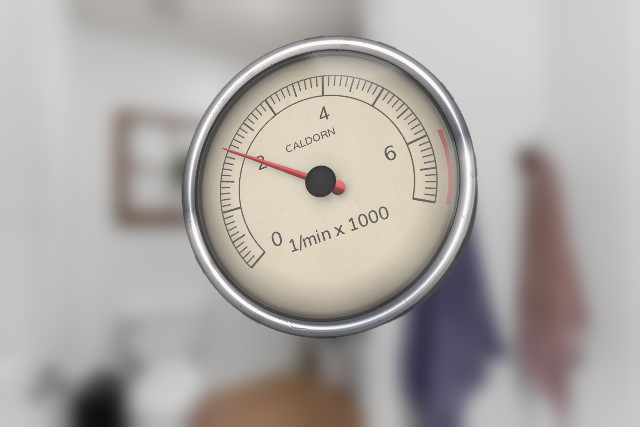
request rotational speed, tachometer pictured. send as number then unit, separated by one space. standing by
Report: 2000 rpm
